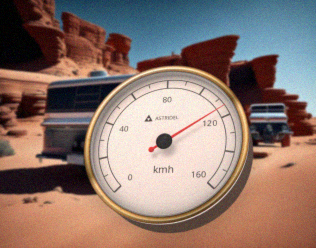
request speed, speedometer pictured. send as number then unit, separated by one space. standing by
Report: 115 km/h
